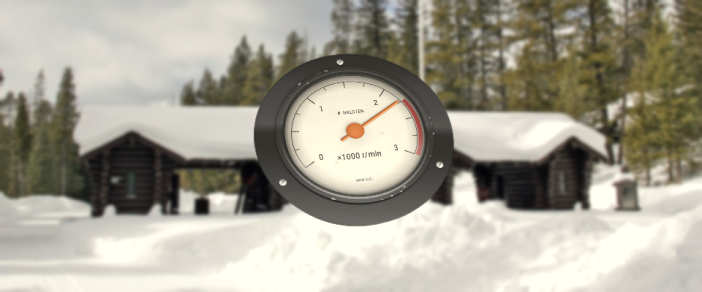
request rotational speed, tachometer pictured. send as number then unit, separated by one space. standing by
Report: 2250 rpm
